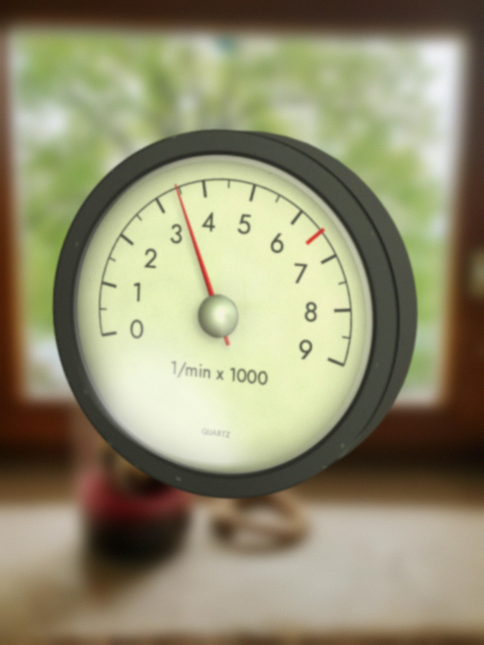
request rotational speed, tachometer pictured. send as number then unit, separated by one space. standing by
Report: 3500 rpm
